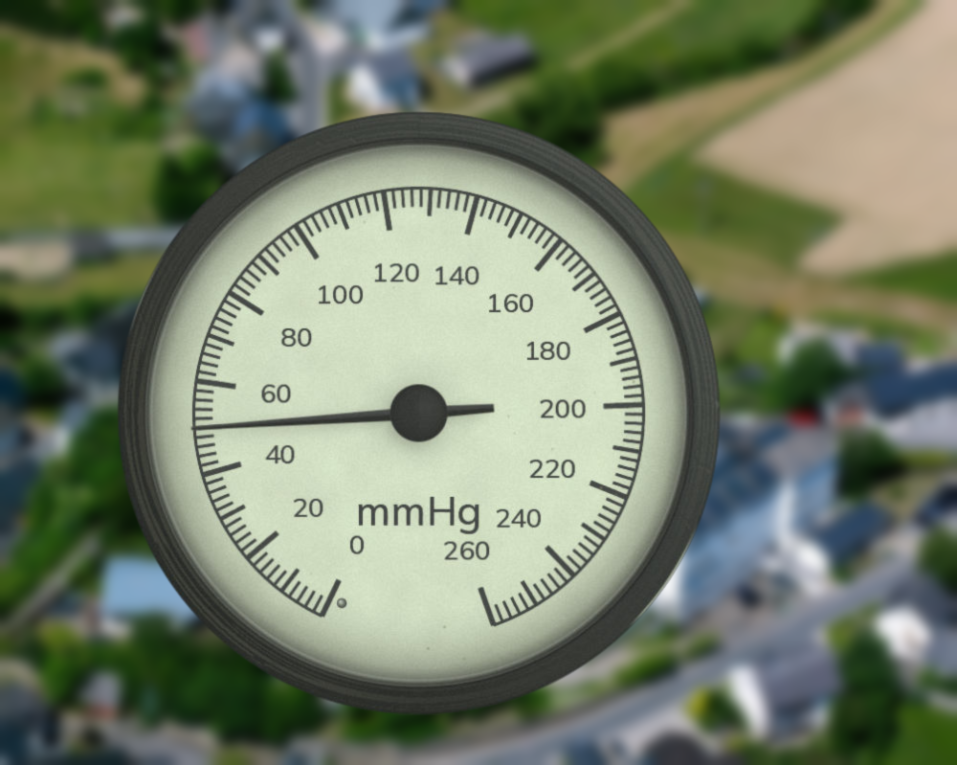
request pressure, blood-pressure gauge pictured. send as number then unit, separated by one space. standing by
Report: 50 mmHg
